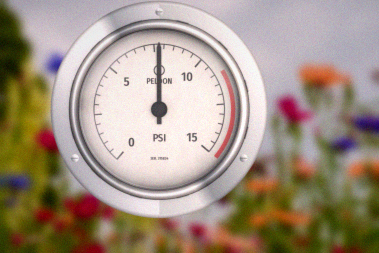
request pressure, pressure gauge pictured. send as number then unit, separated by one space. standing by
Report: 7.75 psi
